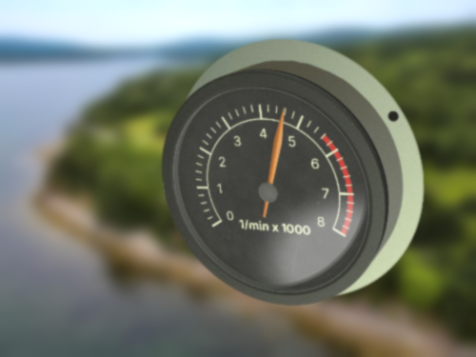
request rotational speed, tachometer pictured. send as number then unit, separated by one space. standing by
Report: 4600 rpm
